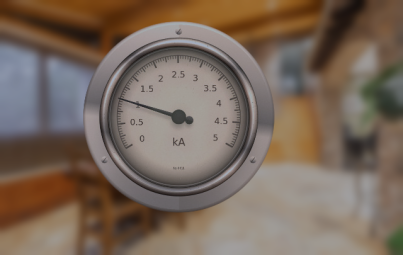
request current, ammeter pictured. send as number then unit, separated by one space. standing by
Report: 1 kA
